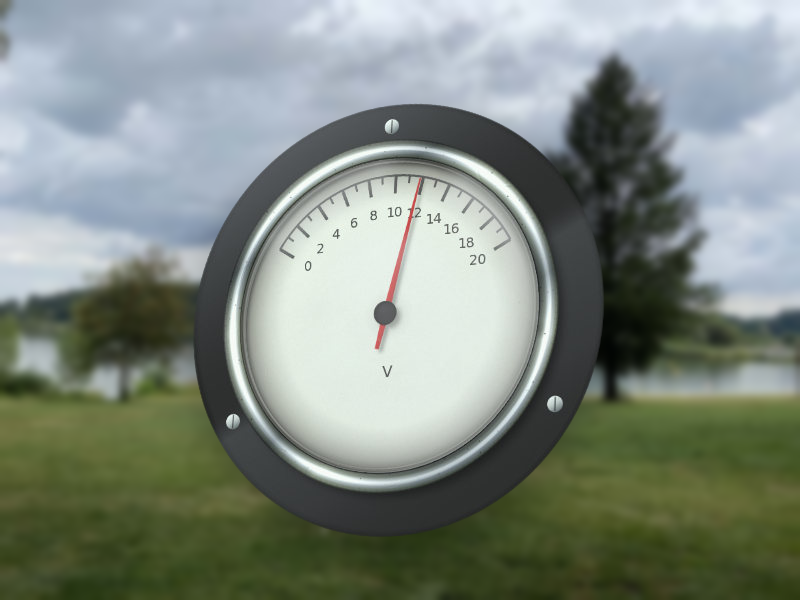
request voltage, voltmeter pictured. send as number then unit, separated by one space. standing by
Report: 12 V
